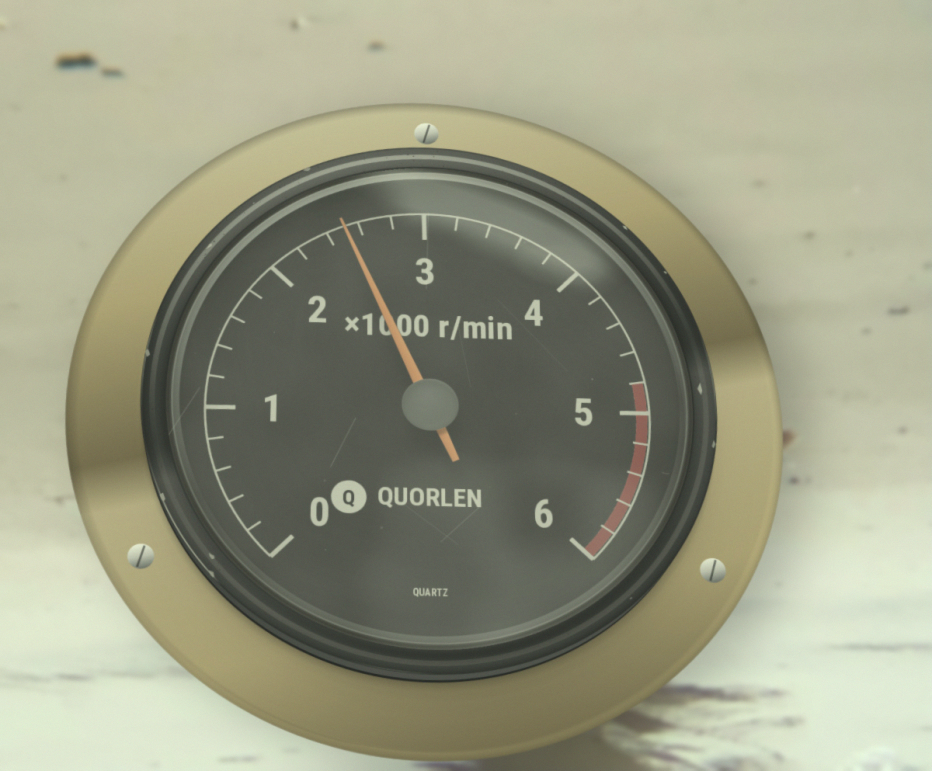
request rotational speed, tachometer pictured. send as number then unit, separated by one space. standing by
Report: 2500 rpm
